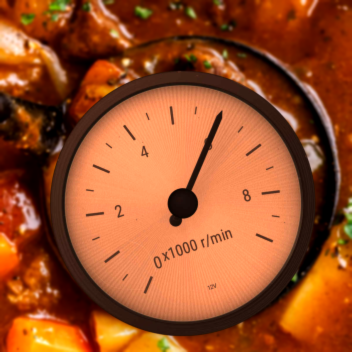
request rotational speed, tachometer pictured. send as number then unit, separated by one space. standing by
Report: 6000 rpm
